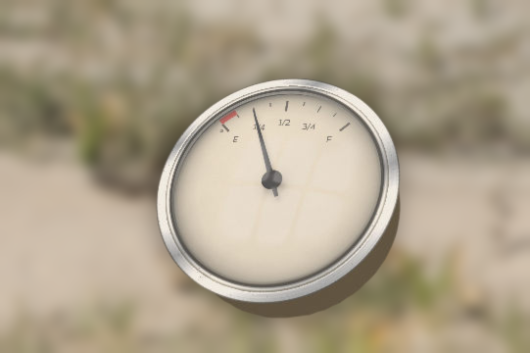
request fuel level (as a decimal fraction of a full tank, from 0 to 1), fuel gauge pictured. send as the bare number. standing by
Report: 0.25
